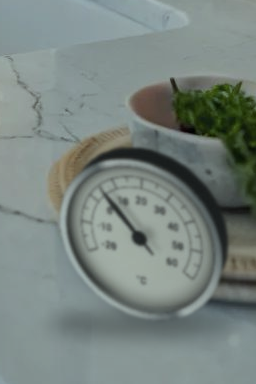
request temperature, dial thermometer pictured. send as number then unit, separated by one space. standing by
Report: 5 °C
